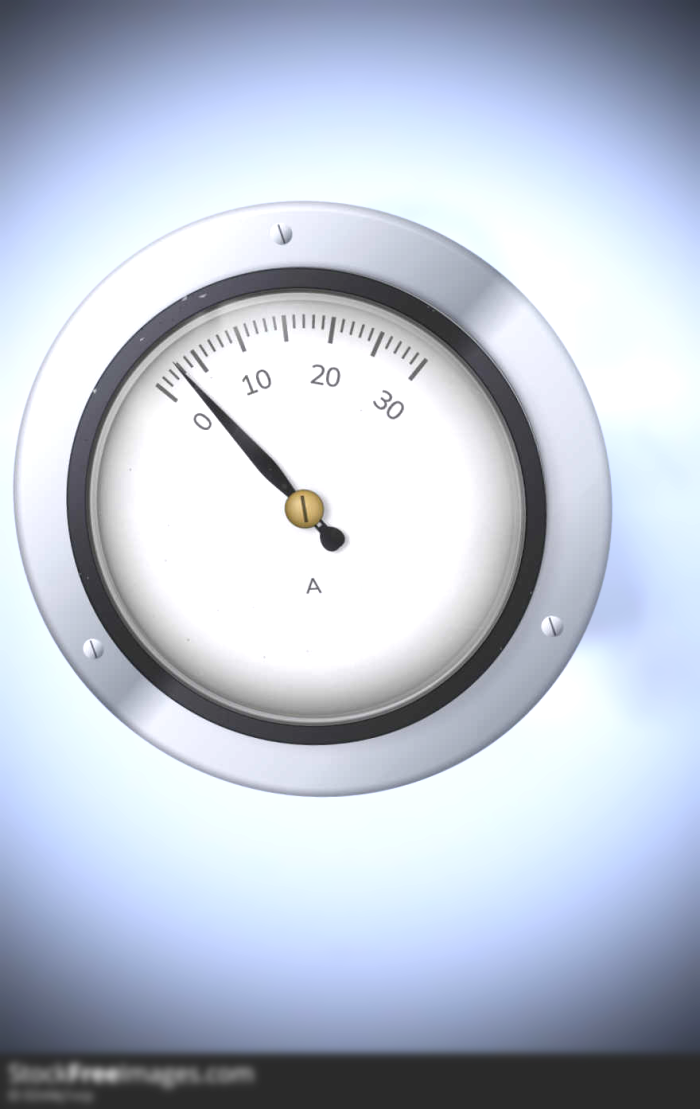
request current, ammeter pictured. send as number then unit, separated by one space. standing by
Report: 3 A
